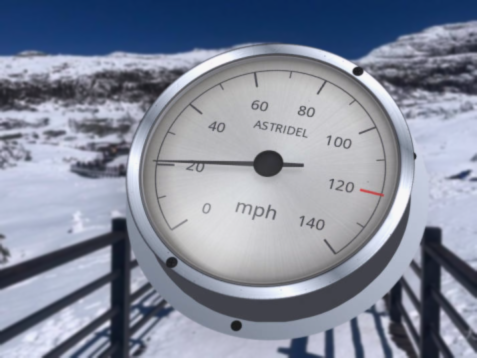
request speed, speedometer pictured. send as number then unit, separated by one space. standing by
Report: 20 mph
